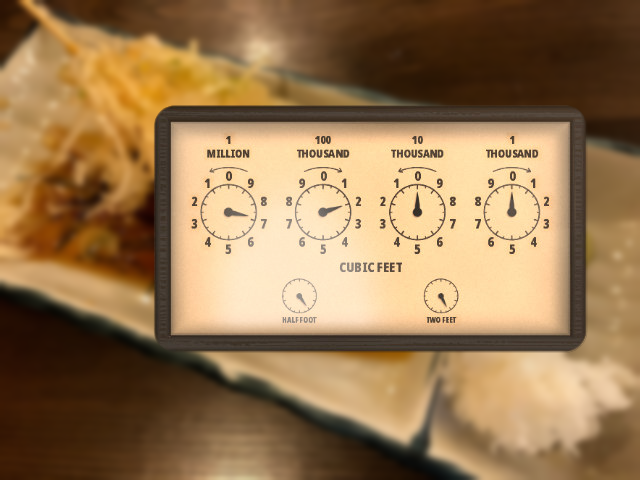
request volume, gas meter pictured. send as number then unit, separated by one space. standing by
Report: 720000 ft³
